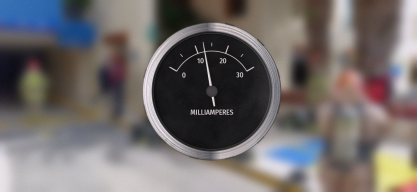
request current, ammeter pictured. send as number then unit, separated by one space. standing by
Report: 12.5 mA
